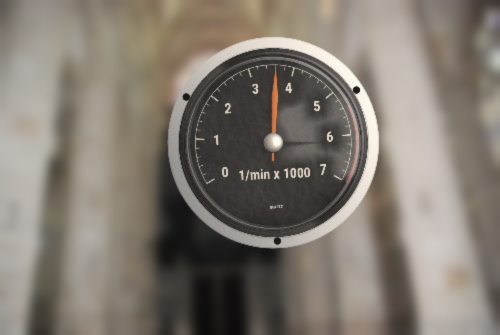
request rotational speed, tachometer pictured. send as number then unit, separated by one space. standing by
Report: 3600 rpm
